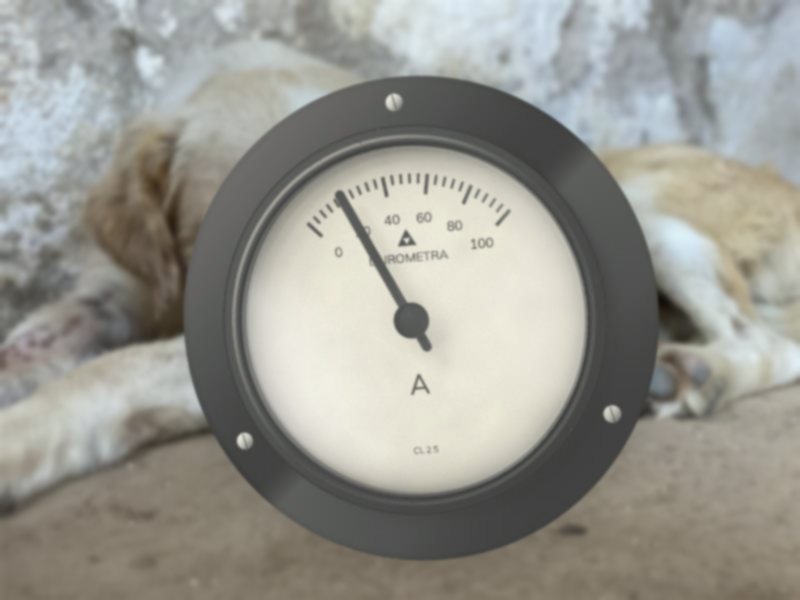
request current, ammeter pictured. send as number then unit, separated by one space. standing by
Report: 20 A
